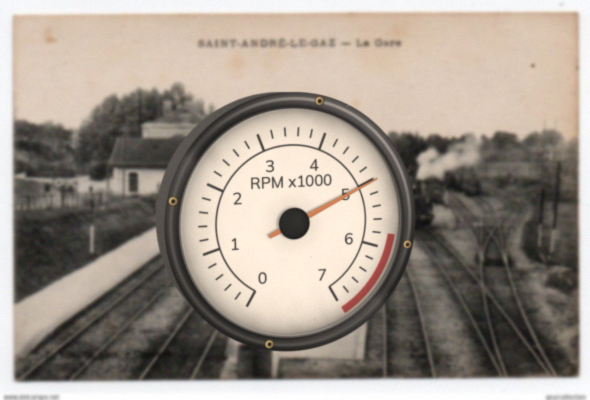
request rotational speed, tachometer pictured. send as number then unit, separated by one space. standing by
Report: 5000 rpm
